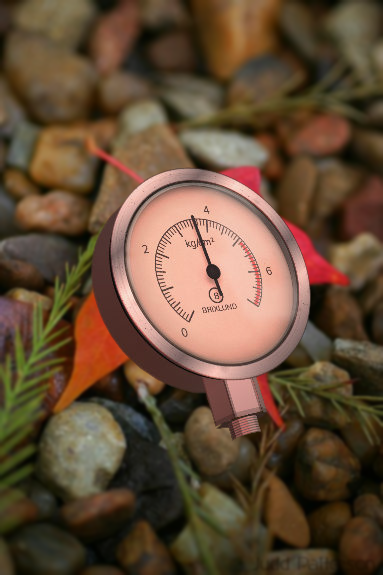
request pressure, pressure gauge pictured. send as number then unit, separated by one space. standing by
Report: 3.5 kg/cm²
